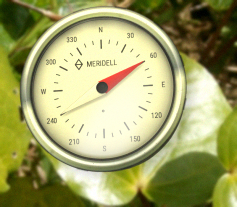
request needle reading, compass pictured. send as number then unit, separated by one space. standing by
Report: 60 °
